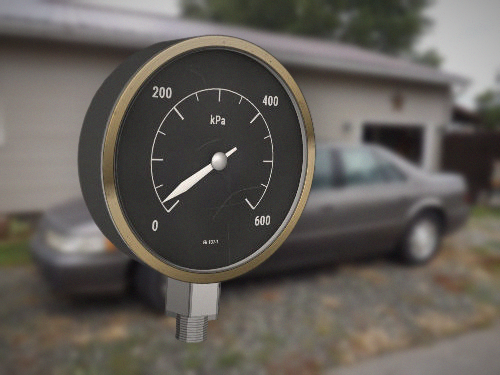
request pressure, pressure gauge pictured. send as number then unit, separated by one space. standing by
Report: 25 kPa
